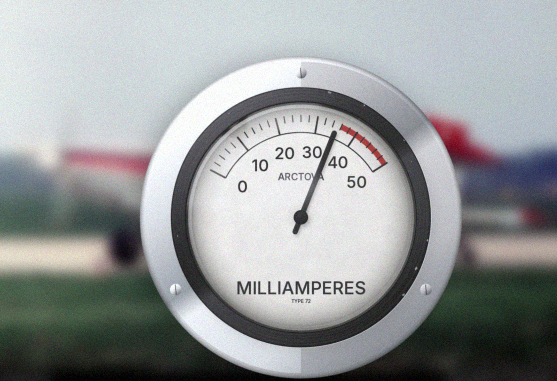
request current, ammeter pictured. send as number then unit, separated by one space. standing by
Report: 35 mA
